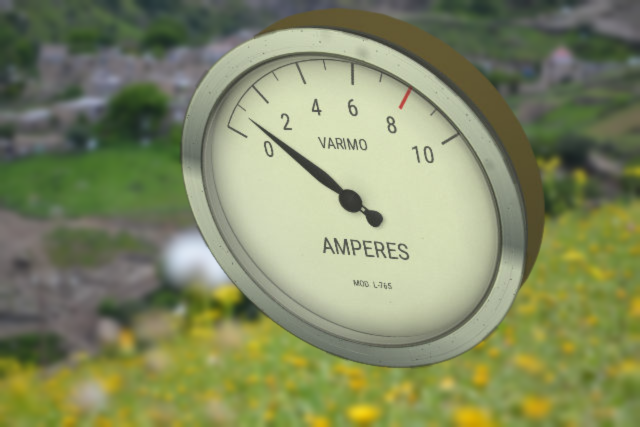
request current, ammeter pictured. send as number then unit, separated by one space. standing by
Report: 1 A
